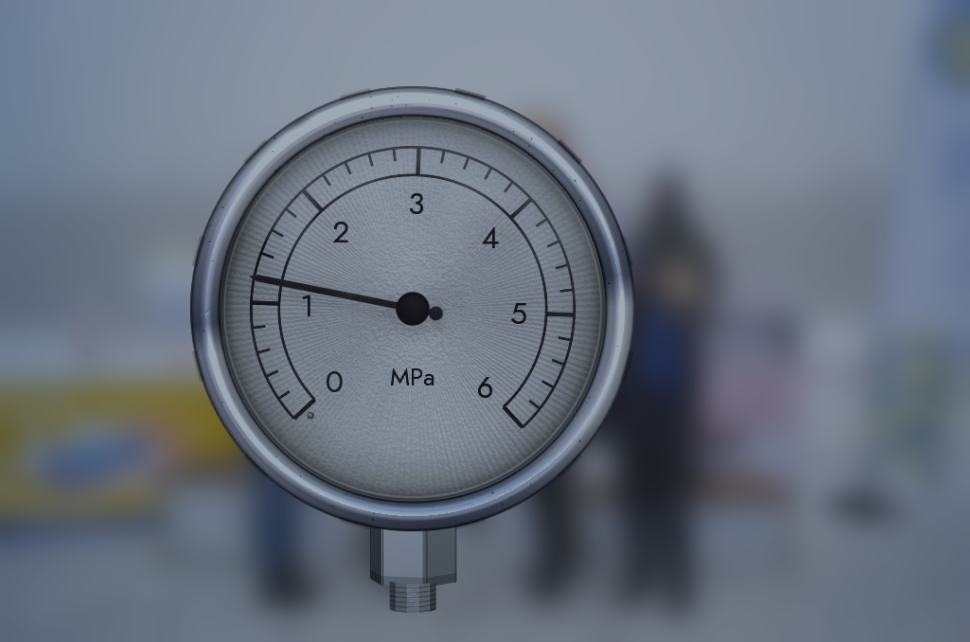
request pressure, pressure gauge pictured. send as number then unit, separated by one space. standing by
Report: 1.2 MPa
